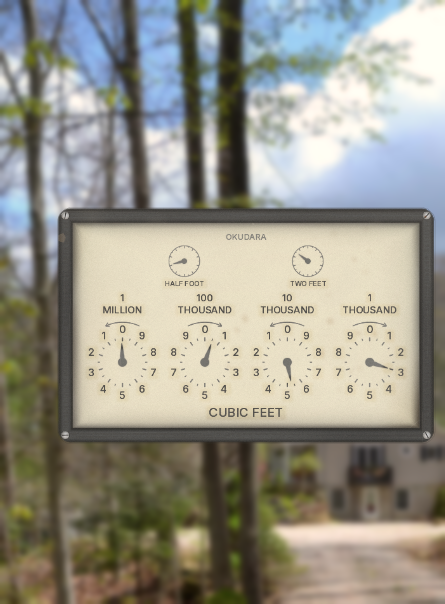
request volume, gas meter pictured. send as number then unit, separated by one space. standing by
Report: 5300 ft³
